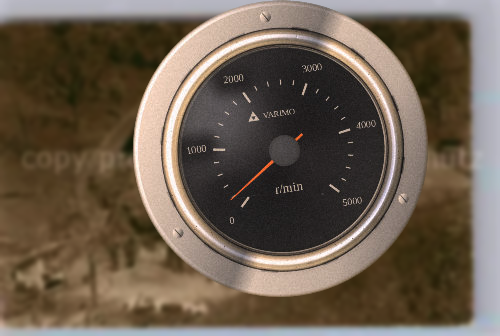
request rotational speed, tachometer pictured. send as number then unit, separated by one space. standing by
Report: 200 rpm
